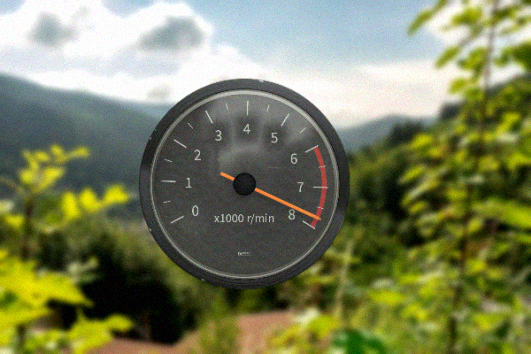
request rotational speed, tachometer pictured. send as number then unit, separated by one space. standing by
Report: 7750 rpm
